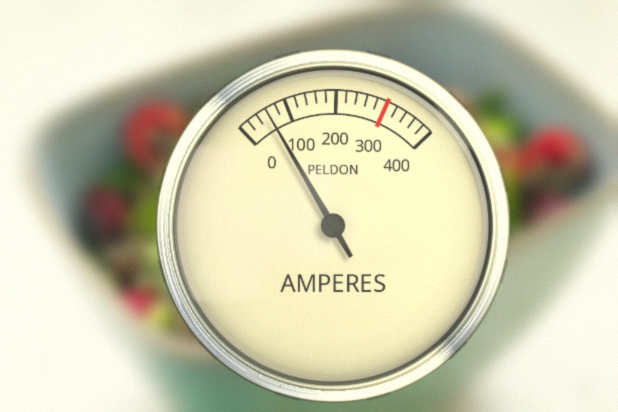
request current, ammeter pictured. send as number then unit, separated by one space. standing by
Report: 60 A
